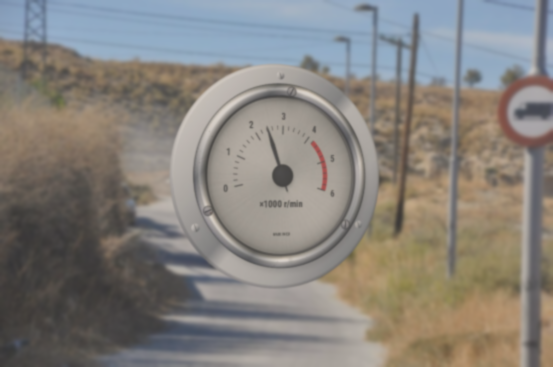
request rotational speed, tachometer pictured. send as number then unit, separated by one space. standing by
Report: 2400 rpm
